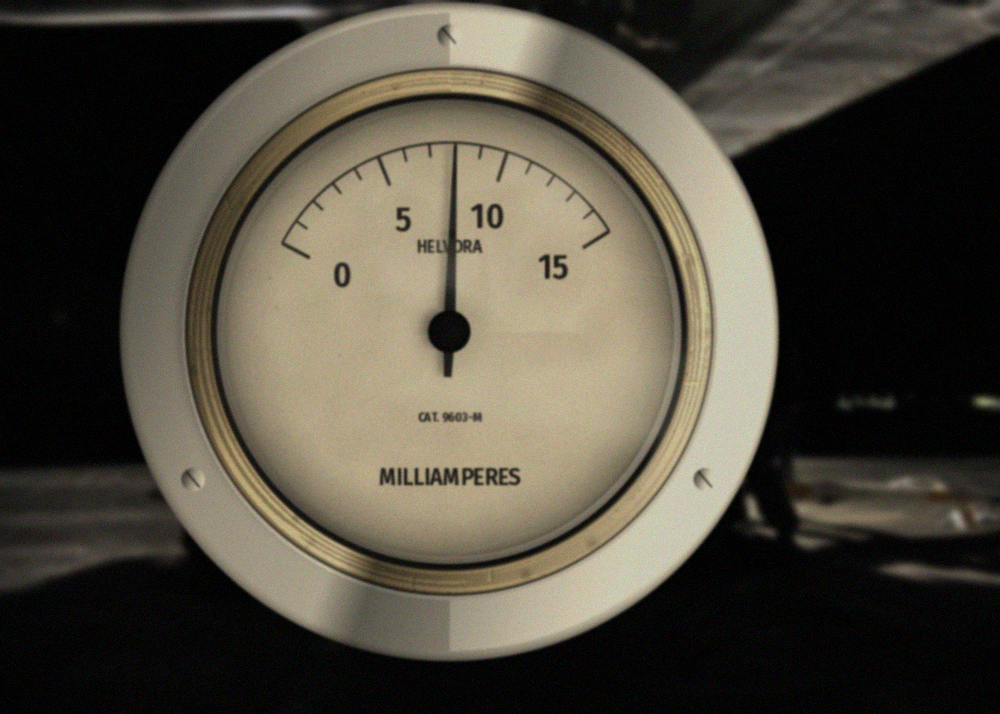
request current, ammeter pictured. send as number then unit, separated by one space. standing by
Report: 8 mA
